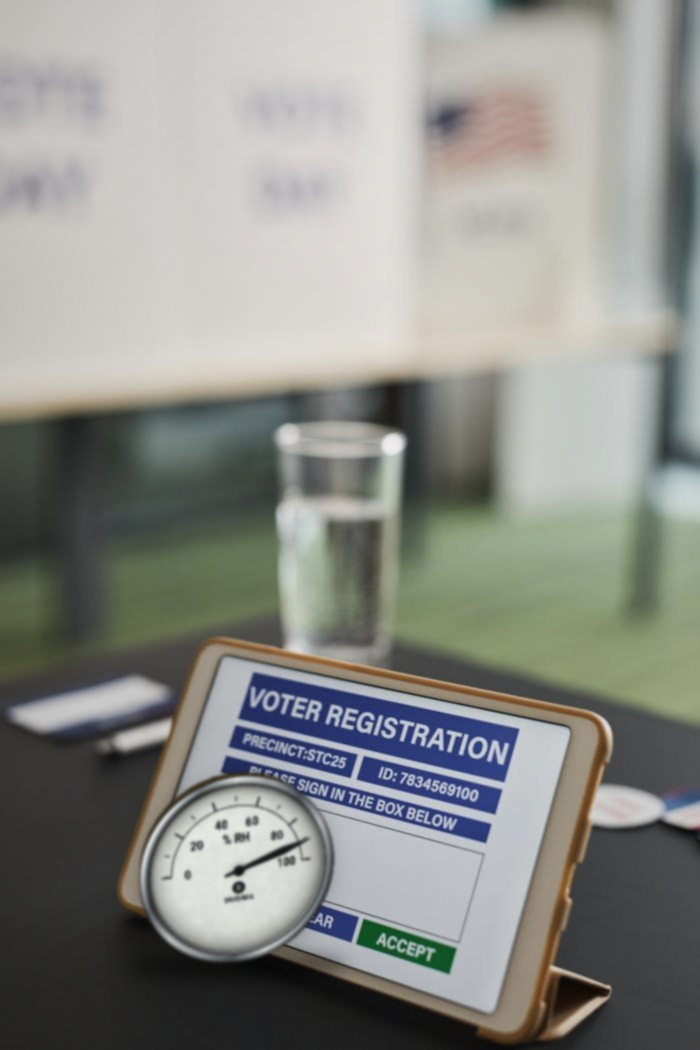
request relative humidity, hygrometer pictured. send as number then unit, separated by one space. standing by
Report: 90 %
